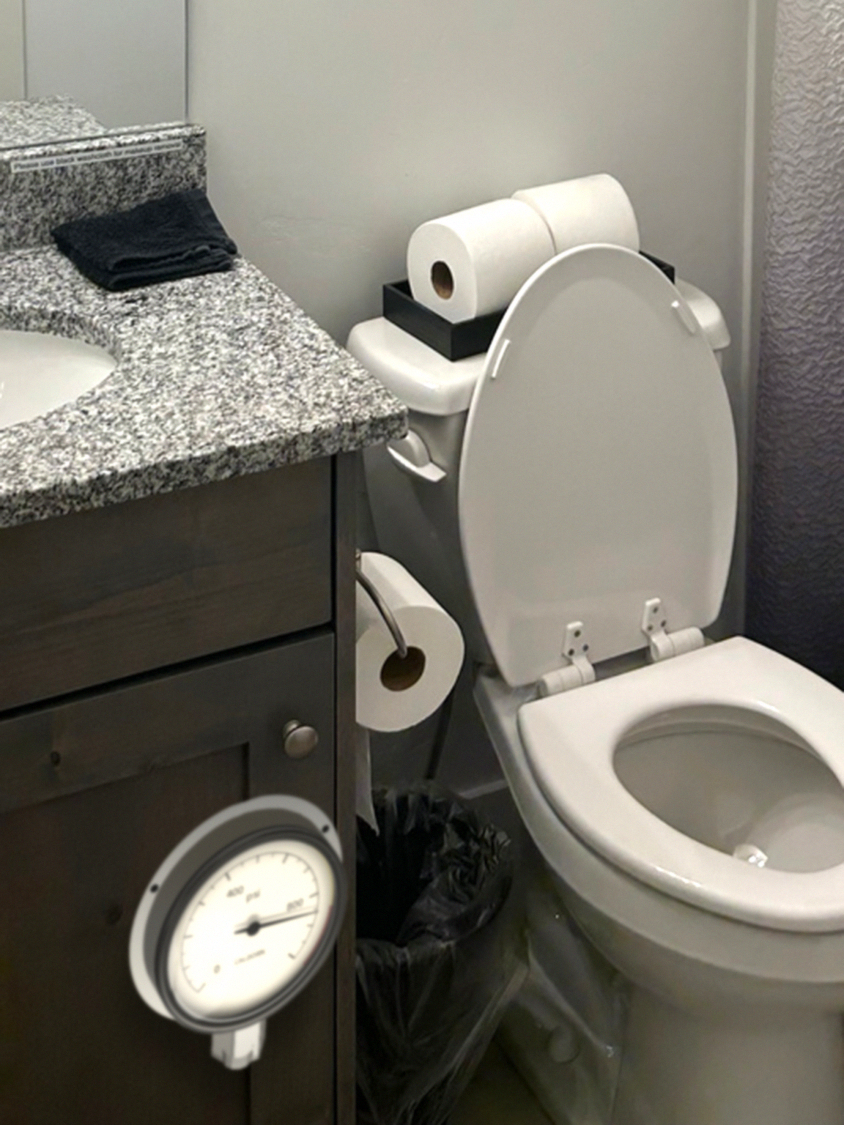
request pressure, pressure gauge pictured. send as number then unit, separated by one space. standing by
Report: 850 psi
